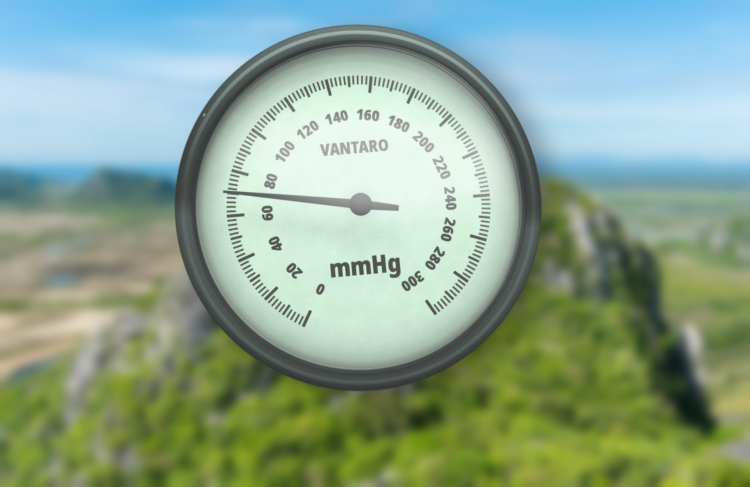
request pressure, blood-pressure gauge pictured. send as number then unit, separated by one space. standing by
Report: 70 mmHg
